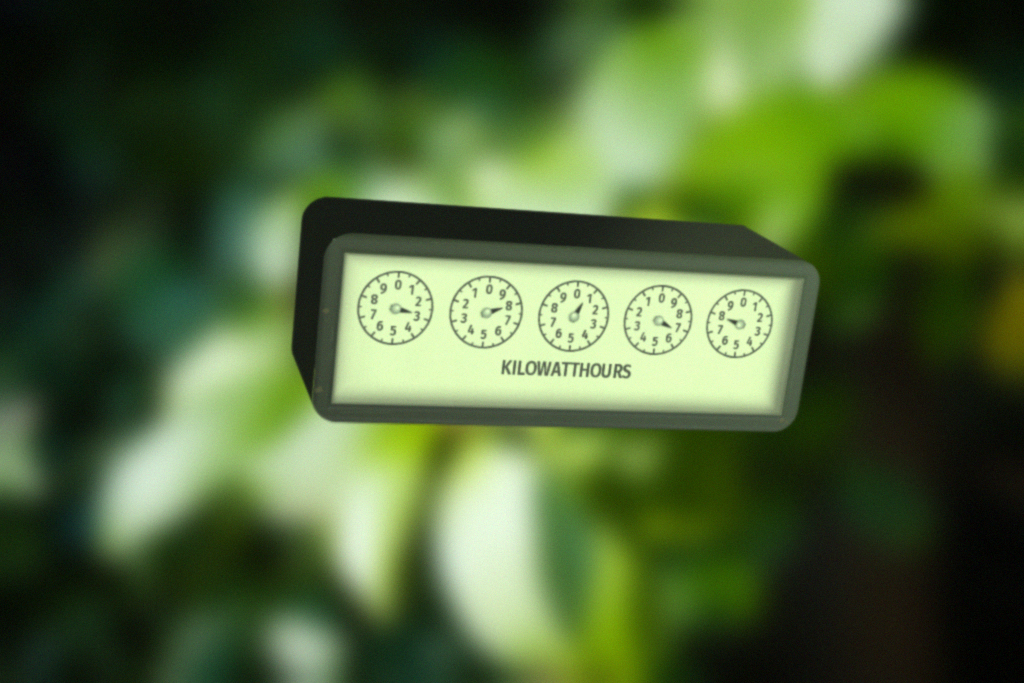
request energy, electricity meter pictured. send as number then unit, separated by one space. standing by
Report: 28068 kWh
